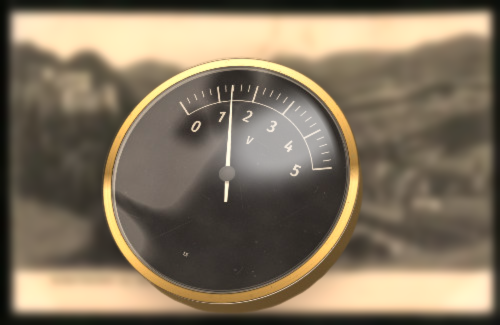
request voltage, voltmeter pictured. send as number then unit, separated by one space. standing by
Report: 1.4 V
